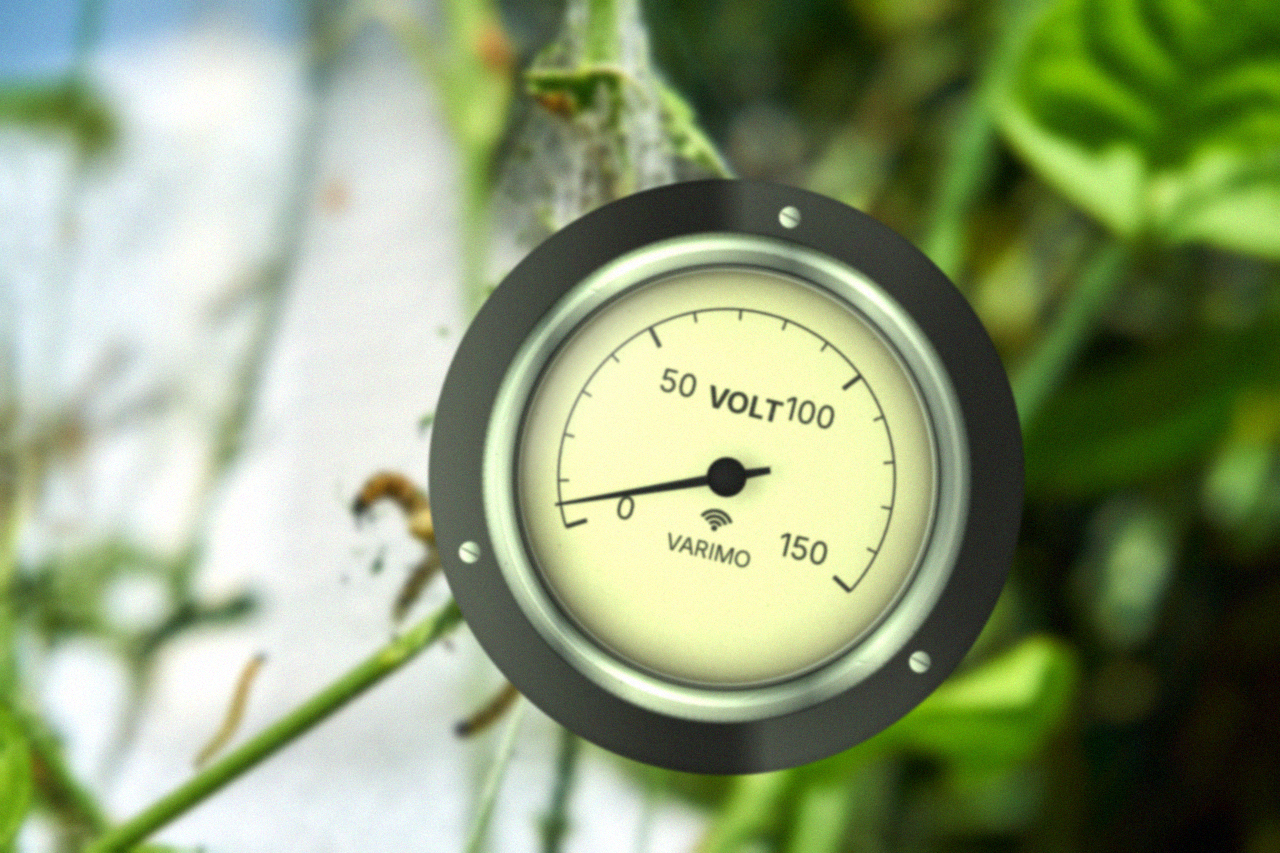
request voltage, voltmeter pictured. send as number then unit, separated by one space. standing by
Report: 5 V
